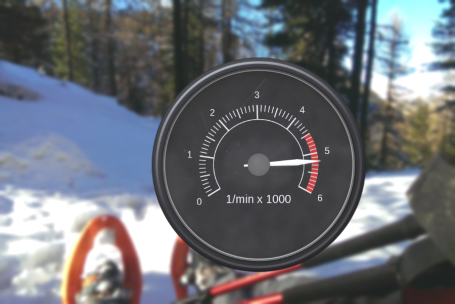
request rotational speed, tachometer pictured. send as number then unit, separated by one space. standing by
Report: 5200 rpm
